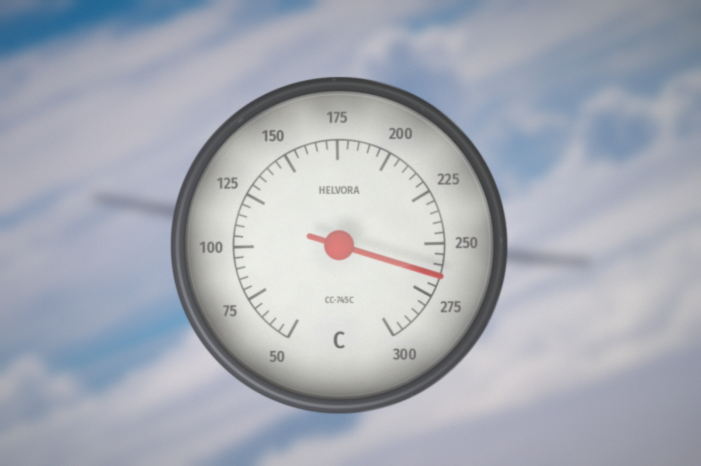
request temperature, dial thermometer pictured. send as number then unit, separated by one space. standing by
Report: 265 °C
